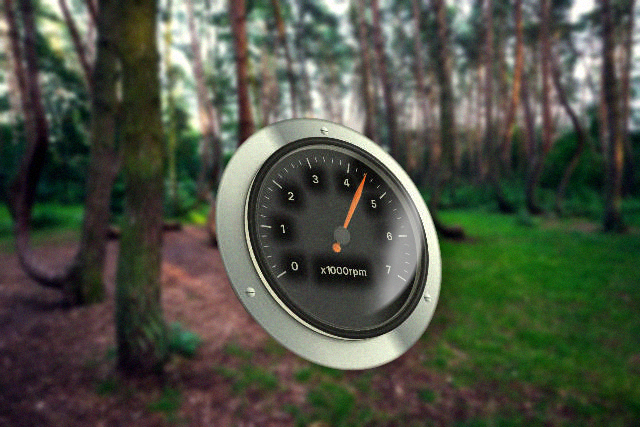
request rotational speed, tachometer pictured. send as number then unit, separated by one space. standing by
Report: 4400 rpm
